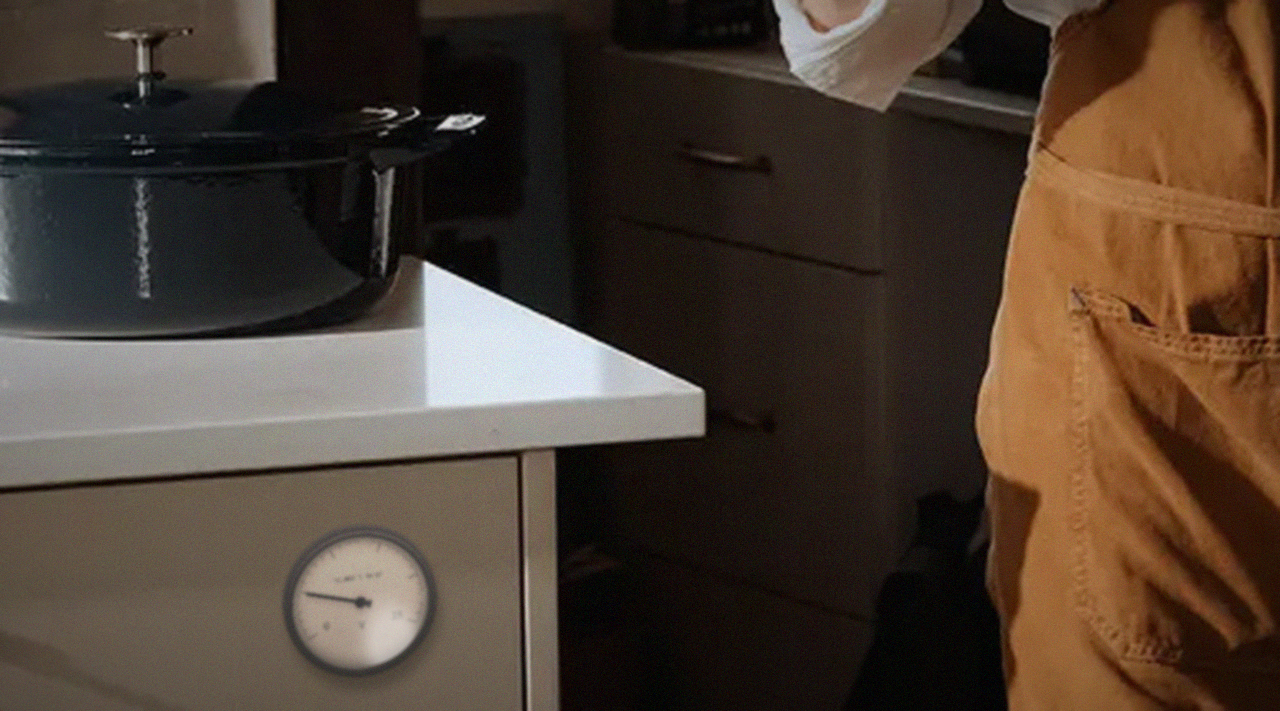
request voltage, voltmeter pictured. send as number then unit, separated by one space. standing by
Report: 5 V
